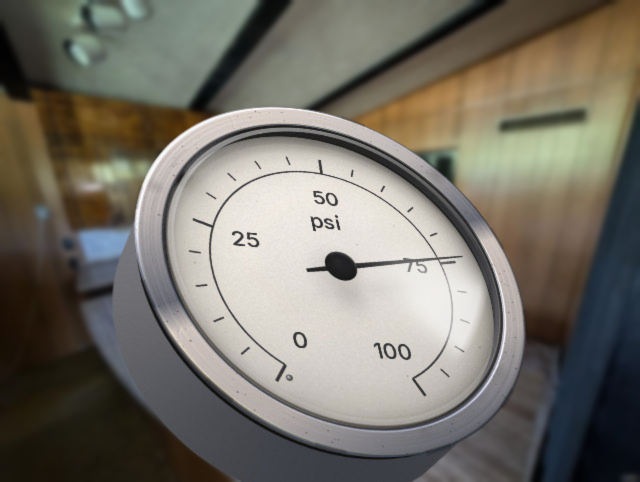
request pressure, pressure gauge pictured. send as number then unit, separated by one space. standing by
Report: 75 psi
